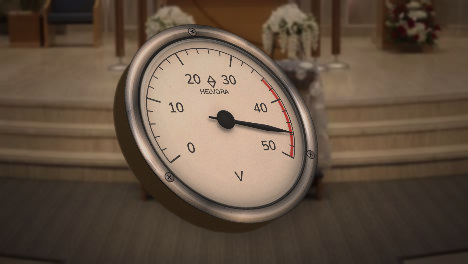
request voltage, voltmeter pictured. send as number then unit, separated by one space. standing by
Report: 46 V
